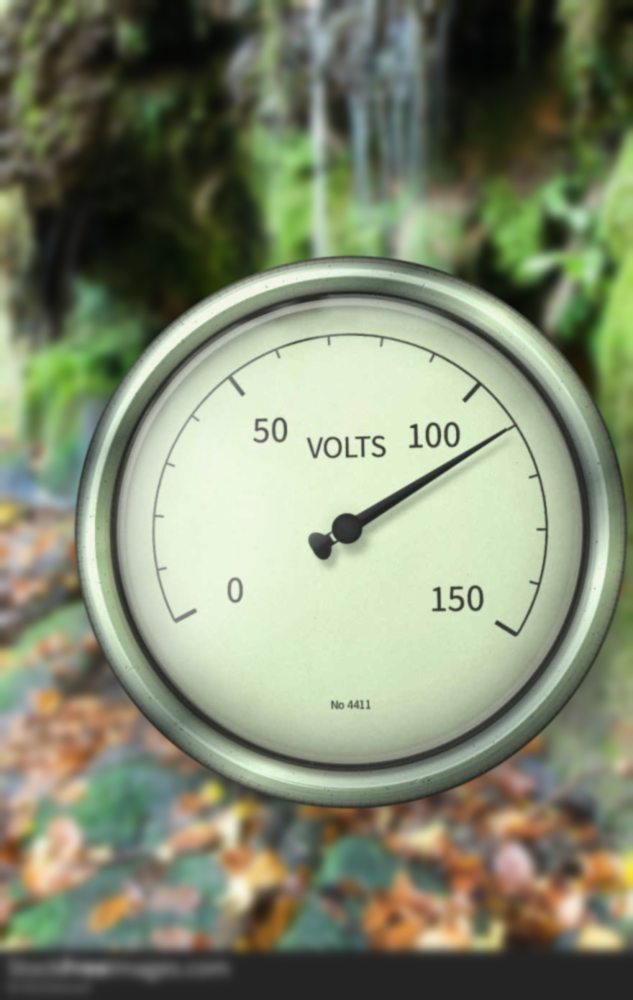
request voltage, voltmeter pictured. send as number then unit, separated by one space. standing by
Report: 110 V
